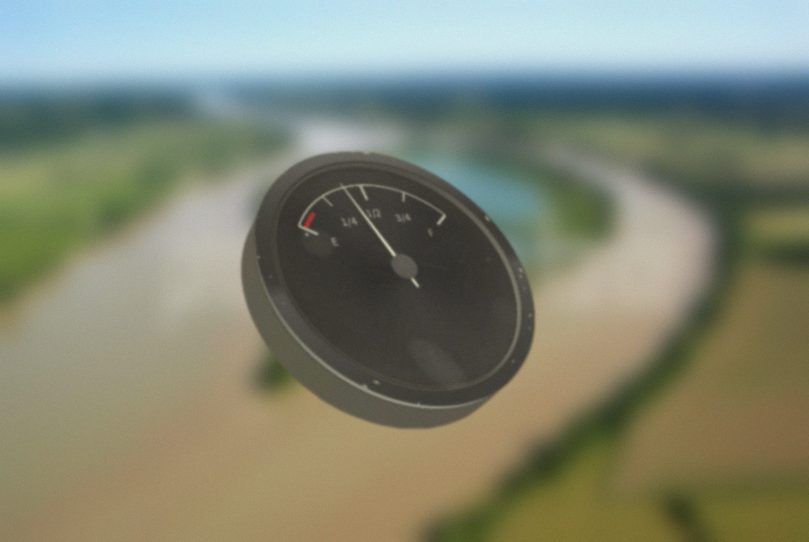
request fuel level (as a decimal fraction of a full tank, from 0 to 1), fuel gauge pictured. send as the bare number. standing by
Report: 0.375
